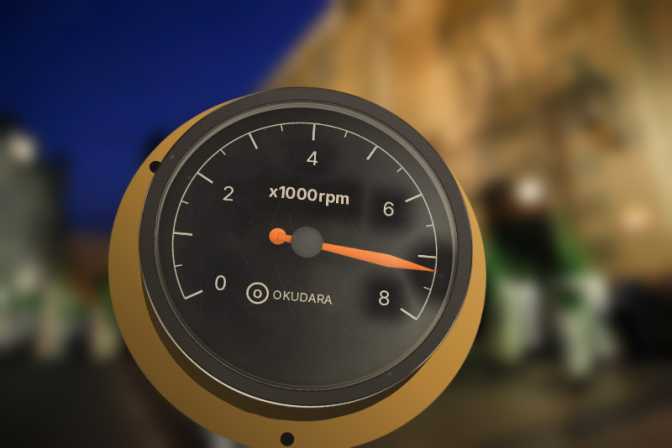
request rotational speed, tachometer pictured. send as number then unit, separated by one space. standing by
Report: 7250 rpm
